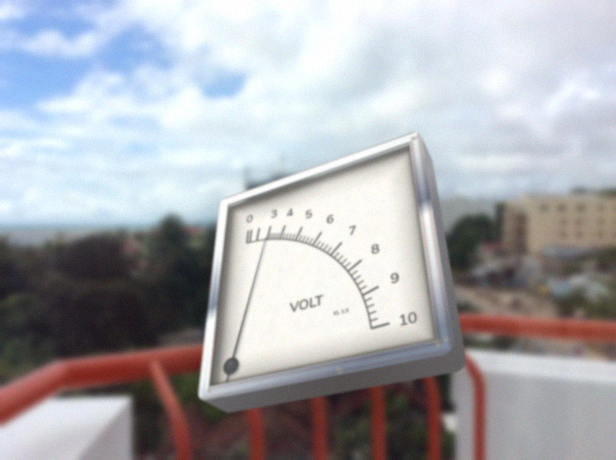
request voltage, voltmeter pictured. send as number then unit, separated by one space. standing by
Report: 3 V
